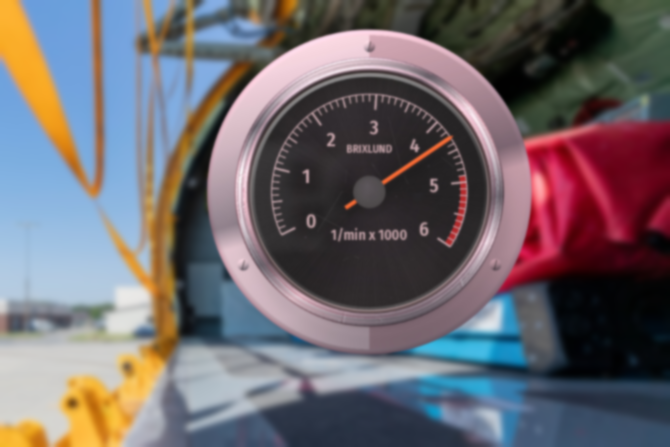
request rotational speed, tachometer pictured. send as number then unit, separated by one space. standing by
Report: 4300 rpm
